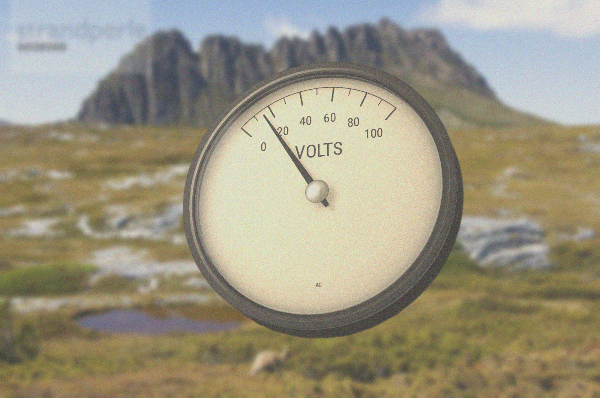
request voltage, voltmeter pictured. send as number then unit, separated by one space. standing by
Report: 15 V
